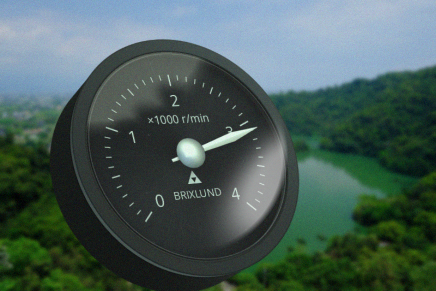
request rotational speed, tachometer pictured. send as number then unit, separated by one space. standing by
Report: 3100 rpm
